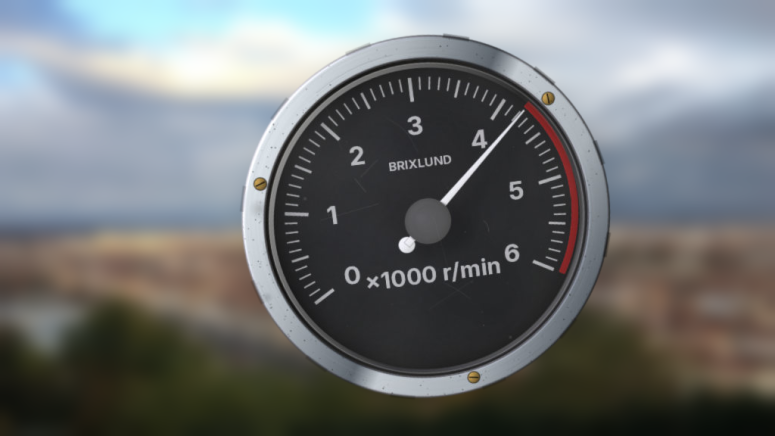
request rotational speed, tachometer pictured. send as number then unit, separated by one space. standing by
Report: 4200 rpm
